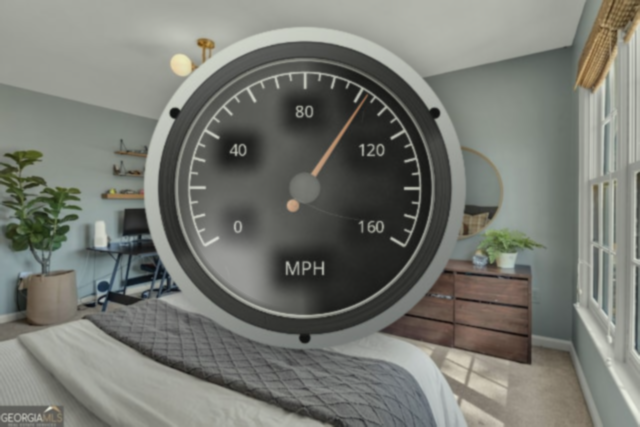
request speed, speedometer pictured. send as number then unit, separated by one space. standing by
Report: 102.5 mph
